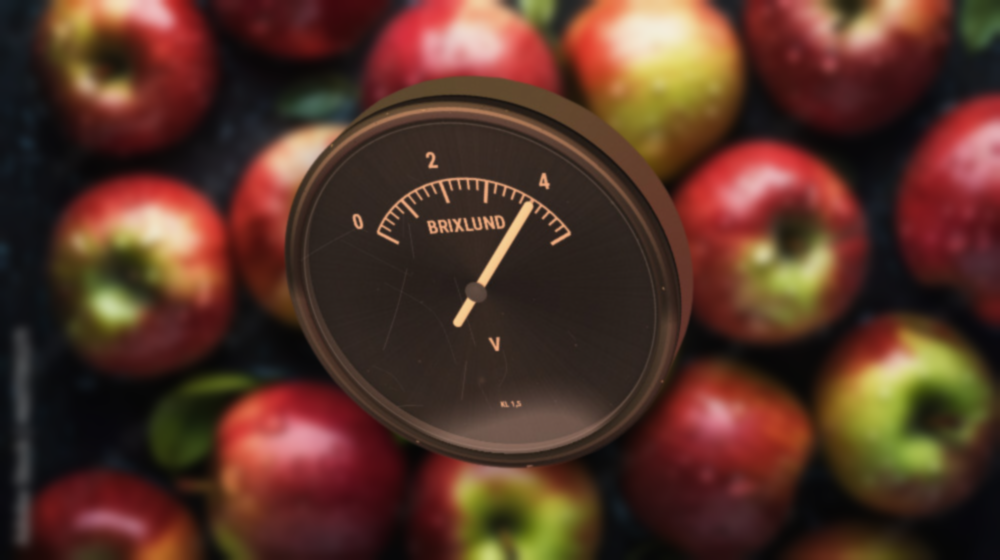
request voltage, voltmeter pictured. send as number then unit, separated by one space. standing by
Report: 4 V
